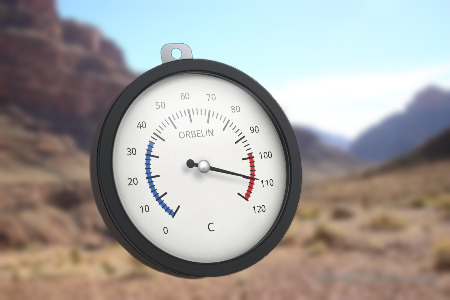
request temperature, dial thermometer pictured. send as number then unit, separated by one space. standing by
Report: 110 °C
